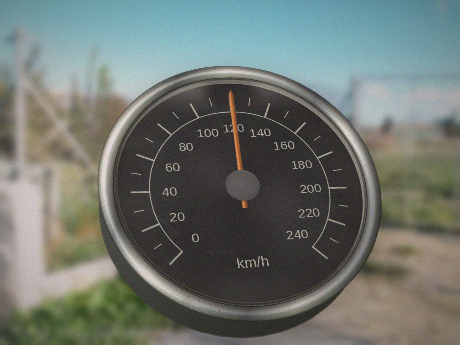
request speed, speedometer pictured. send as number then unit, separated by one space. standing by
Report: 120 km/h
